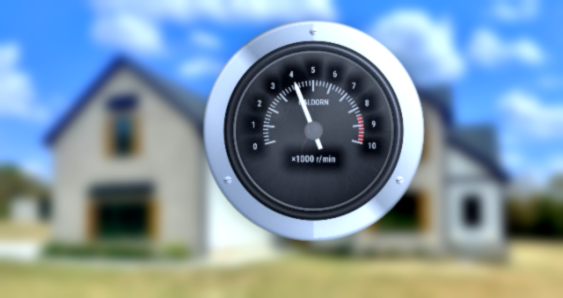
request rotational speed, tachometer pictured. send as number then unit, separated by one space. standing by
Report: 4000 rpm
